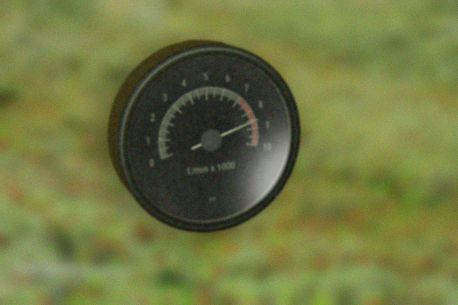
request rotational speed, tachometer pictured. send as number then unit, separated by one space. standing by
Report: 8500 rpm
